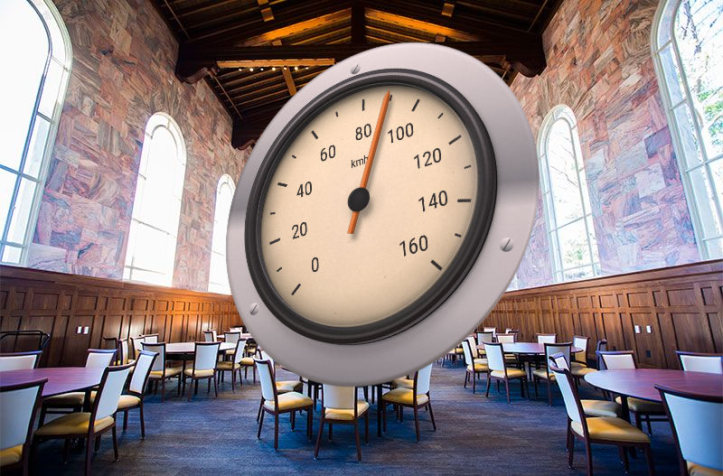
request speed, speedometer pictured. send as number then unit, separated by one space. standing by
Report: 90 km/h
